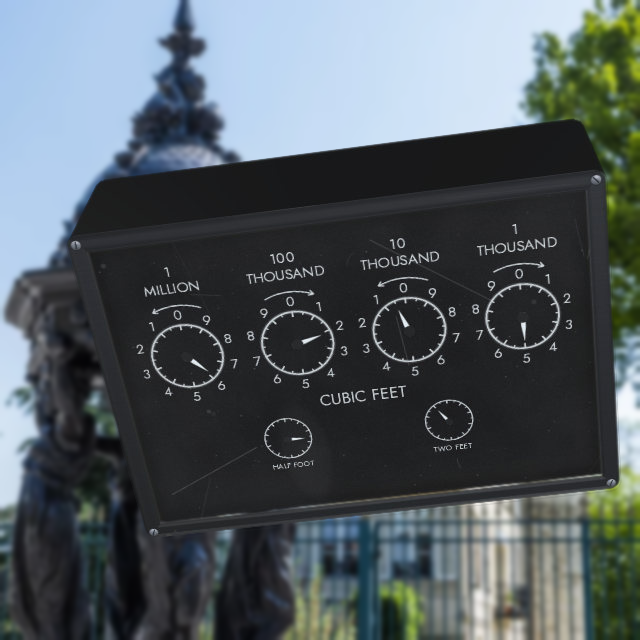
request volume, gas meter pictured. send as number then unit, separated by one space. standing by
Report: 620500 ft³
